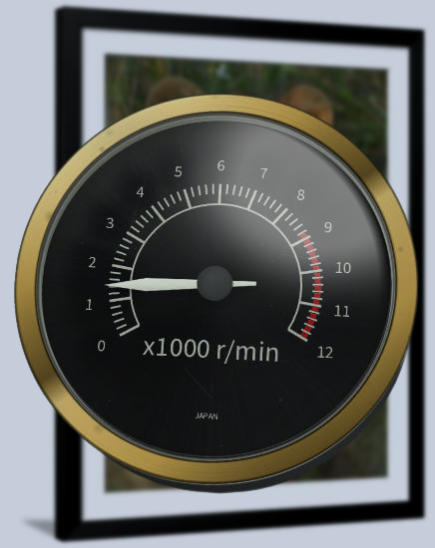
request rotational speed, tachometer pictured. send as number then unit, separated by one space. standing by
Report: 1400 rpm
